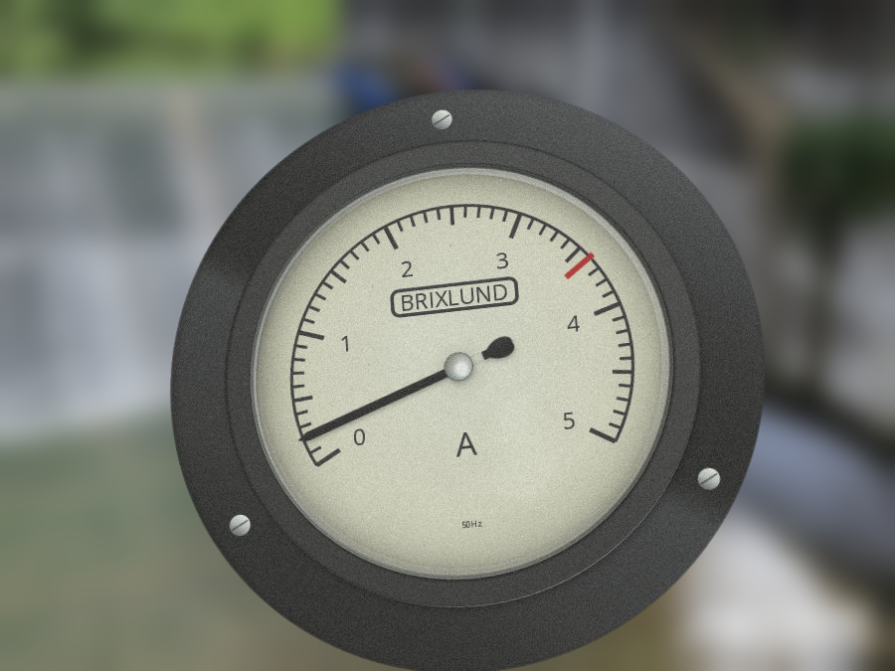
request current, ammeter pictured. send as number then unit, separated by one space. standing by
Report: 0.2 A
